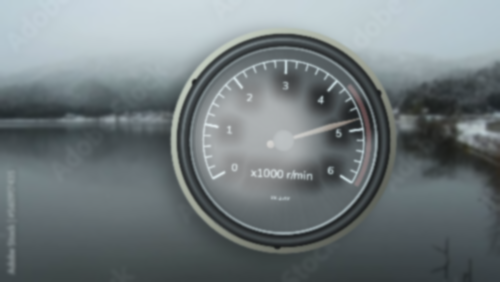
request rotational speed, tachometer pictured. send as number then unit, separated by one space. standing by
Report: 4800 rpm
